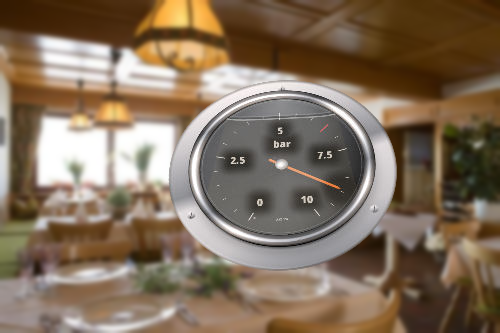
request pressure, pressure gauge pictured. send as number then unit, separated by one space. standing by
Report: 9 bar
